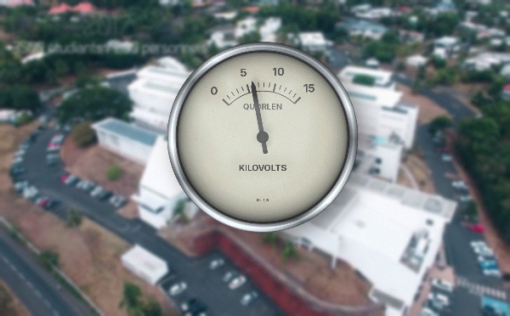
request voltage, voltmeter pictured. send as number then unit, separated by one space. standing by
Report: 6 kV
